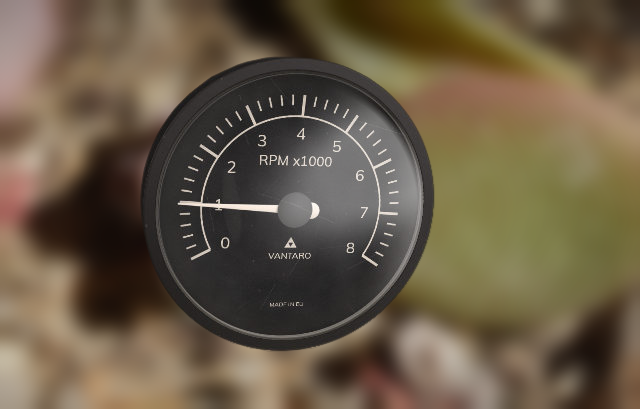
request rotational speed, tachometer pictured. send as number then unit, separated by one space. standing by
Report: 1000 rpm
